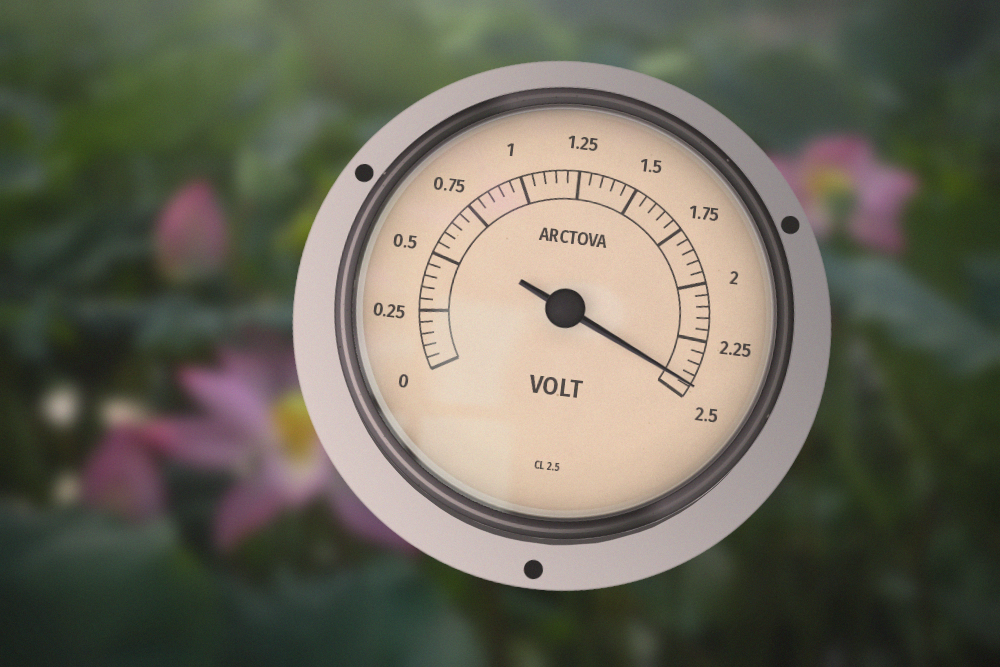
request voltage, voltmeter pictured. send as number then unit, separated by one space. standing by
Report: 2.45 V
